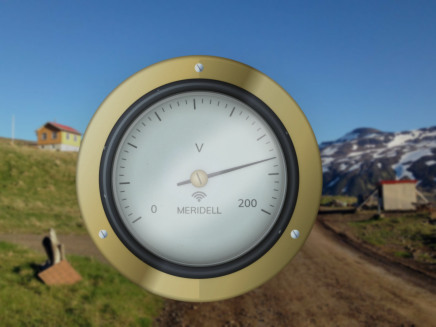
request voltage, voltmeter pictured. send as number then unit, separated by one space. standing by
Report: 165 V
